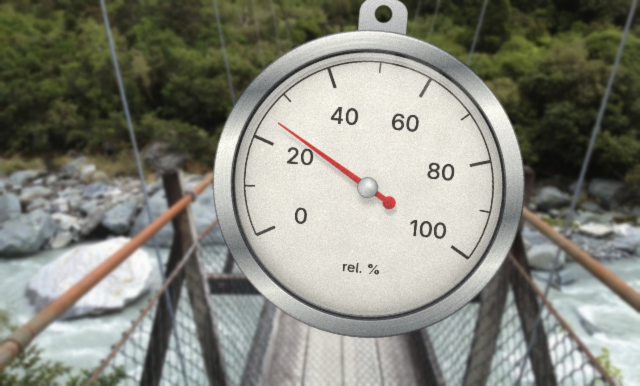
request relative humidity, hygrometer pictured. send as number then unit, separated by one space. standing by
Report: 25 %
